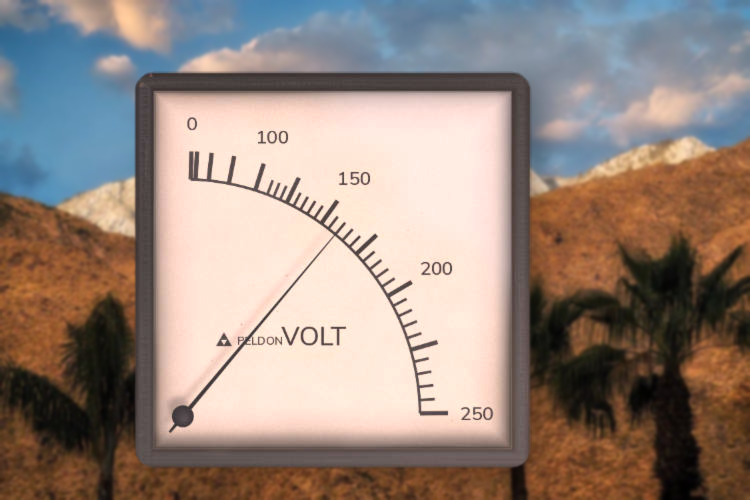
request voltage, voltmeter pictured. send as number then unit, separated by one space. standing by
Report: 160 V
